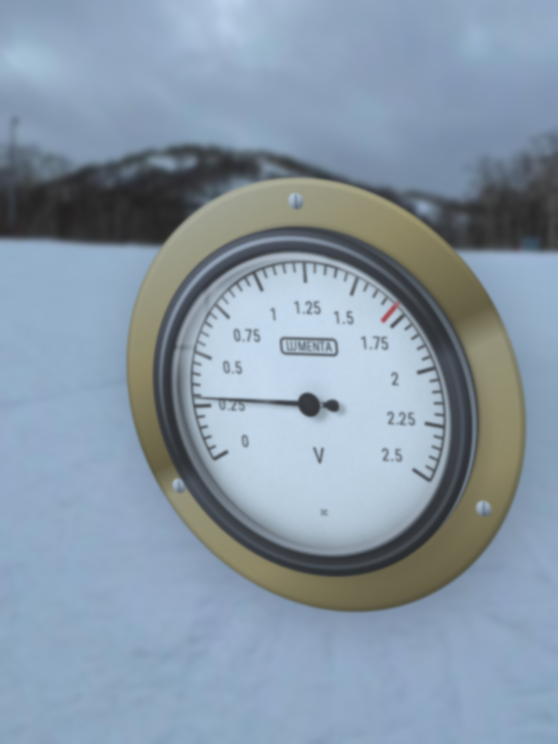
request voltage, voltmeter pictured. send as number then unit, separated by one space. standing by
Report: 0.3 V
